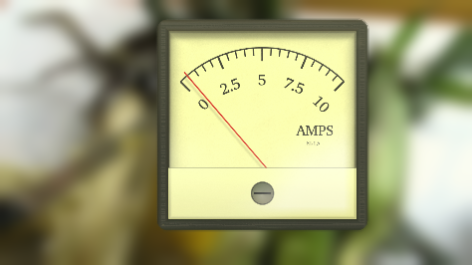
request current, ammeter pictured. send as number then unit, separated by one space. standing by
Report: 0.5 A
